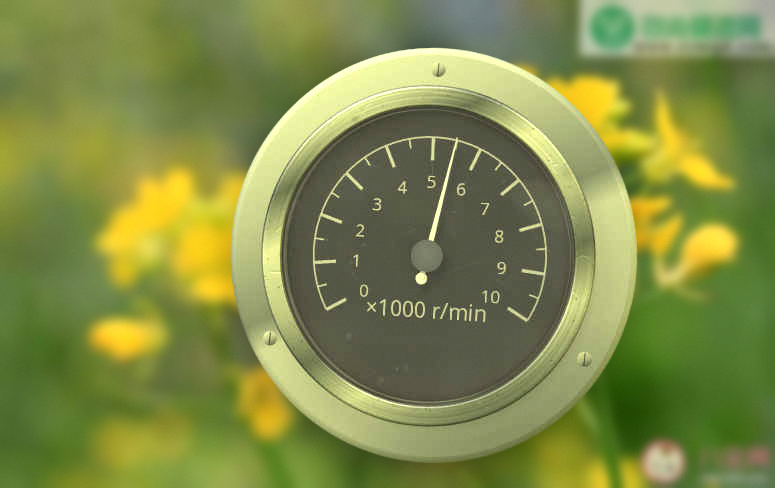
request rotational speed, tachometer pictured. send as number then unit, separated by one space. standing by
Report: 5500 rpm
